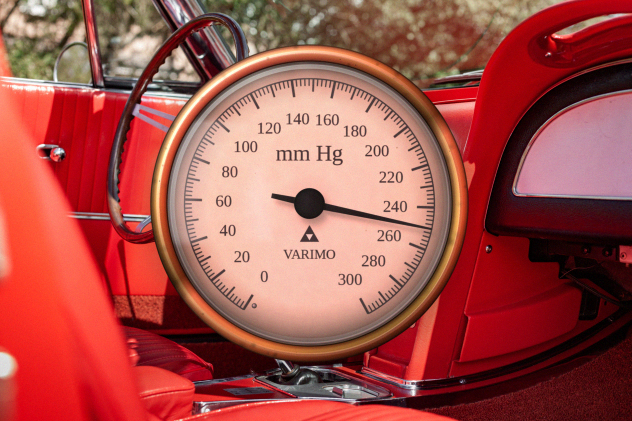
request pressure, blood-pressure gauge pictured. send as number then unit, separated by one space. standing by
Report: 250 mmHg
